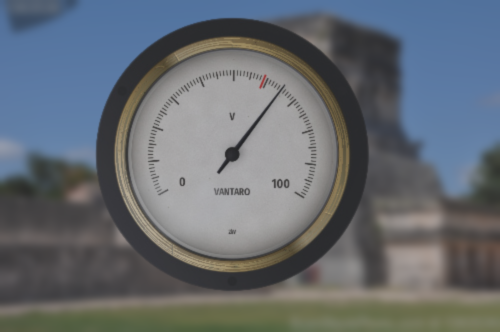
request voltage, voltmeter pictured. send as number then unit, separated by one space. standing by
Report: 65 V
